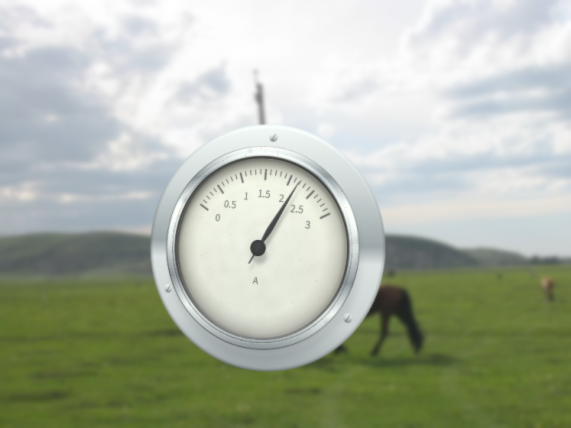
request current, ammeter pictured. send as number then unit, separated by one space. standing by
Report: 2.2 A
